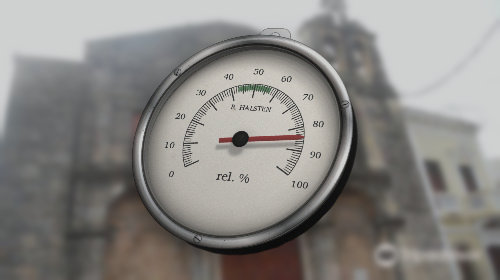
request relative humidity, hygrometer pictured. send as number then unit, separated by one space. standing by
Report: 85 %
